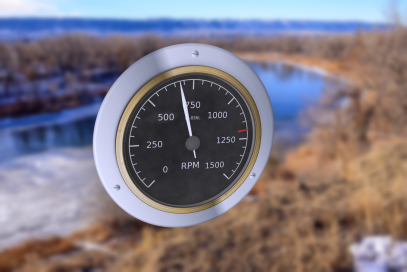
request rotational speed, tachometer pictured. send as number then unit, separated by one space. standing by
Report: 675 rpm
